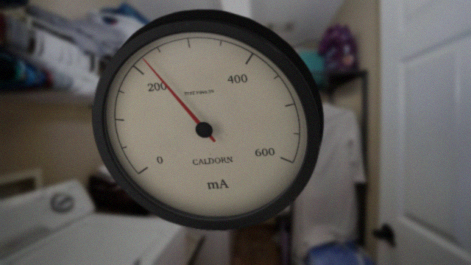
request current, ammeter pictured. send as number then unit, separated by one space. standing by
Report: 225 mA
